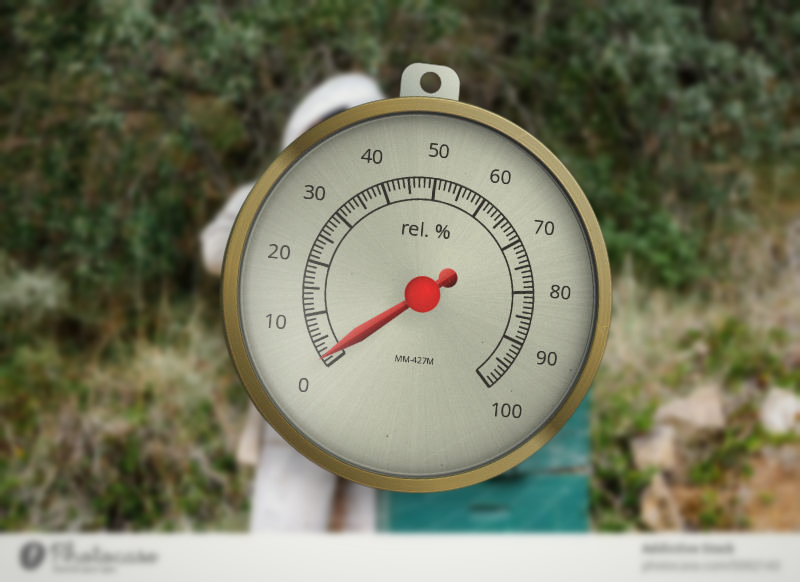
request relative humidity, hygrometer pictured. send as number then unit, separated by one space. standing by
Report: 2 %
